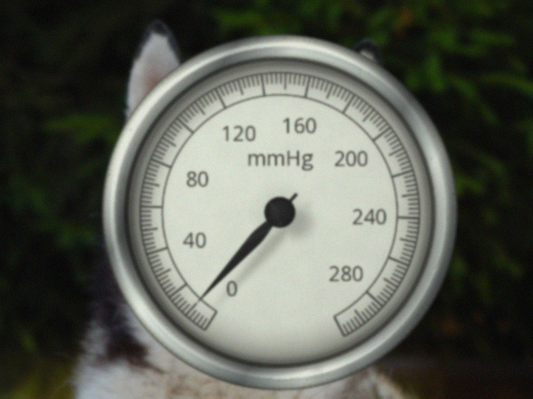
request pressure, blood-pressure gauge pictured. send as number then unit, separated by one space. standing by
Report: 10 mmHg
